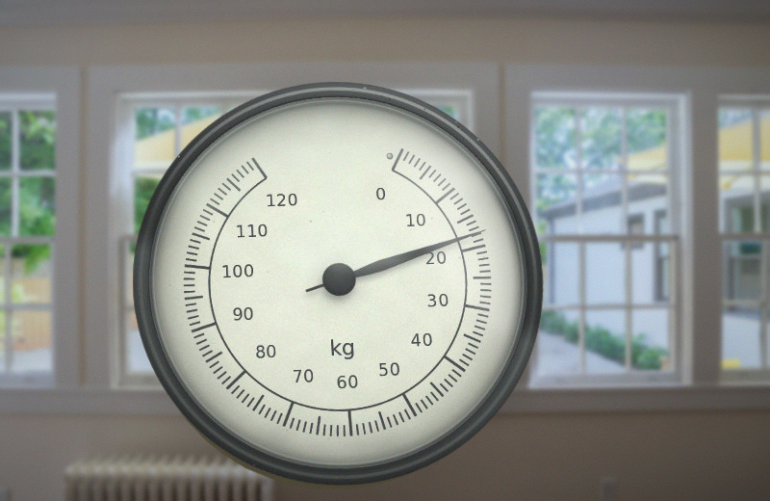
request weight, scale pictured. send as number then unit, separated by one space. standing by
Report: 18 kg
